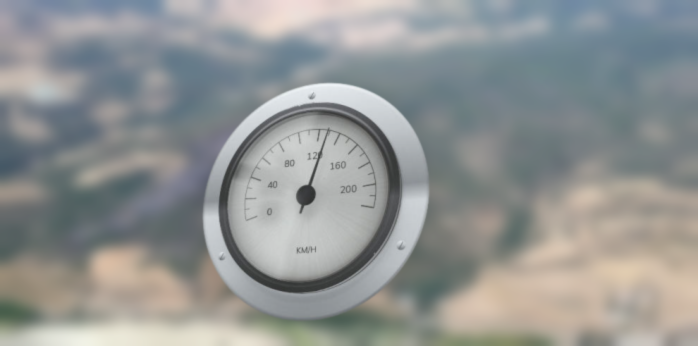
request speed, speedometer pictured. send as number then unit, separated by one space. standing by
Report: 130 km/h
